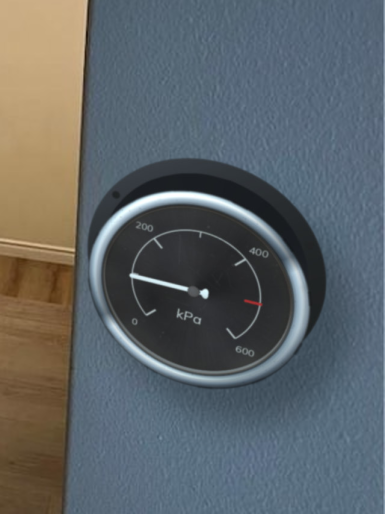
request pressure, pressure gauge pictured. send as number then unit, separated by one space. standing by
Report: 100 kPa
